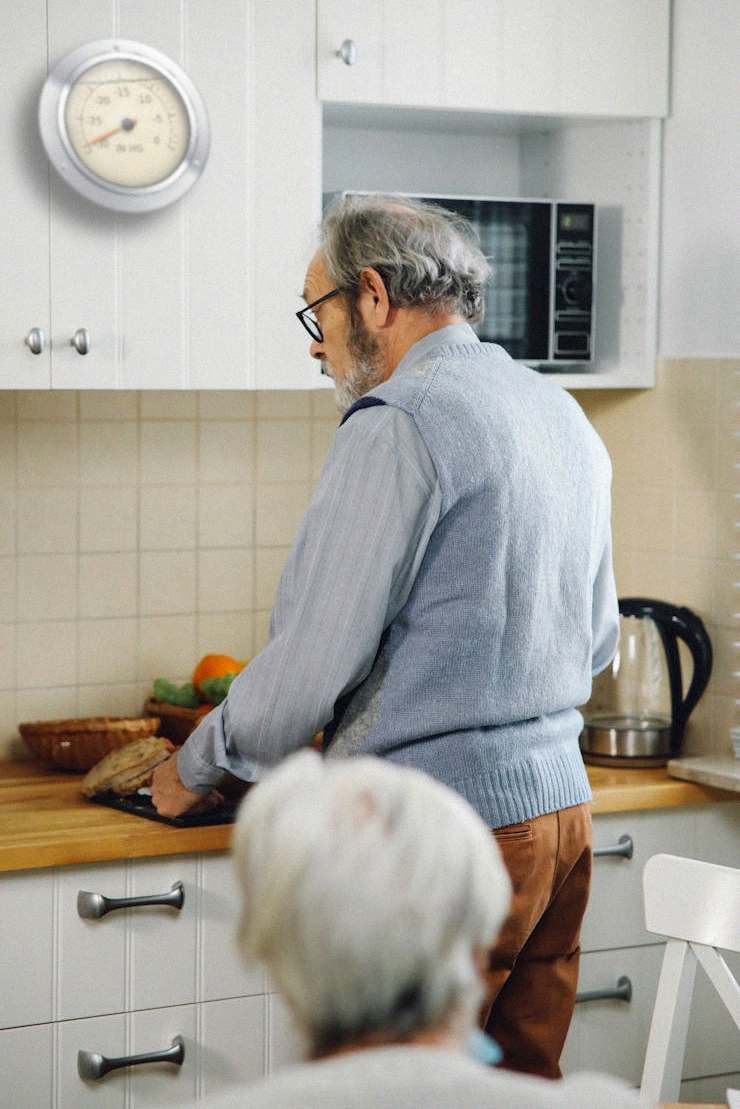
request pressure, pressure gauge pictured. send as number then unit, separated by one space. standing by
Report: -29 inHg
